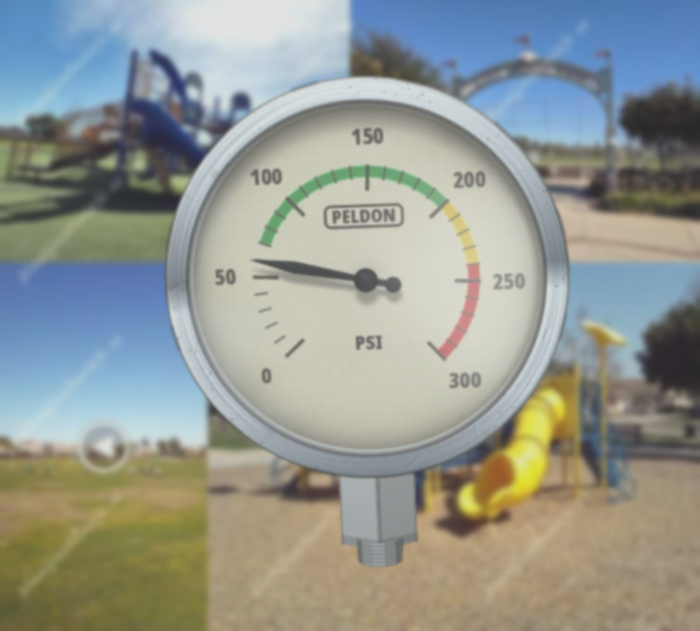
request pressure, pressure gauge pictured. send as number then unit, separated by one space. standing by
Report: 60 psi
